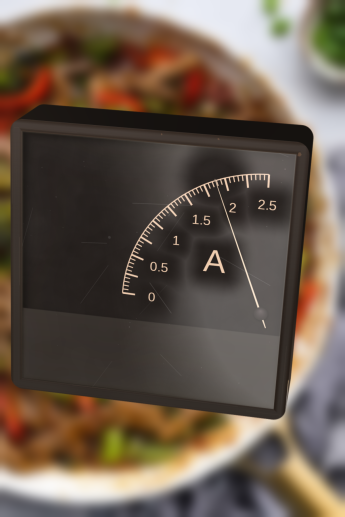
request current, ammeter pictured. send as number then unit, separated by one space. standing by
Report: 1.9 A
